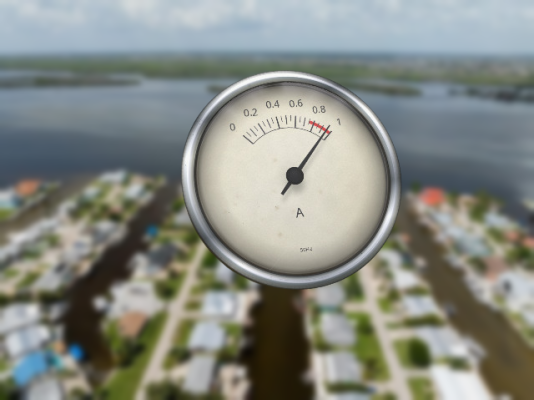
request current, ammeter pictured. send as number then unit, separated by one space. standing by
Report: 0.95 A
